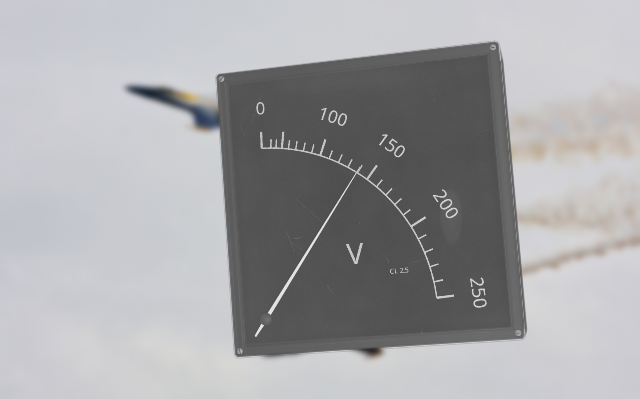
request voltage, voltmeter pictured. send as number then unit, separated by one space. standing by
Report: 140 V
